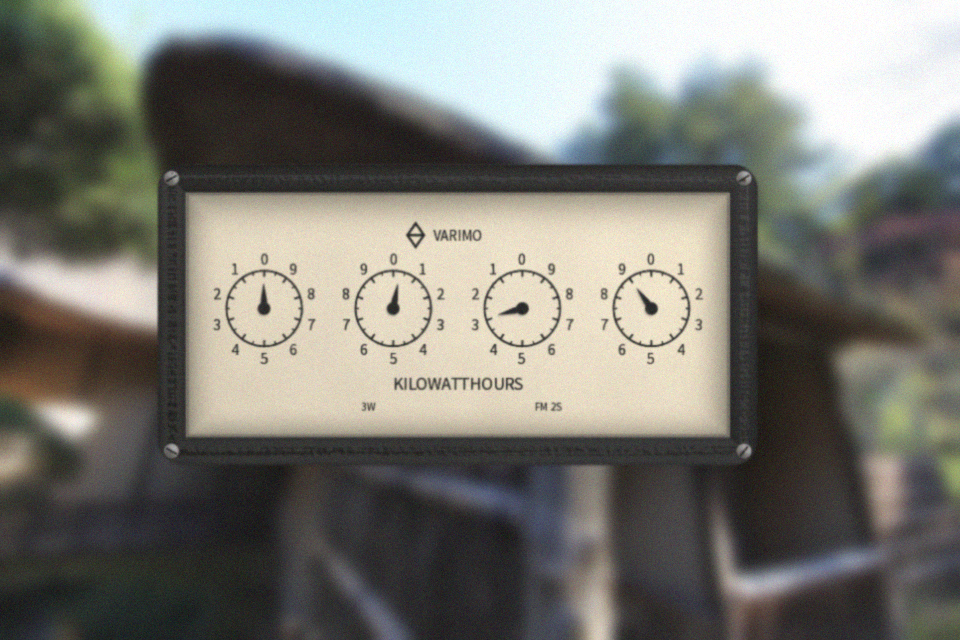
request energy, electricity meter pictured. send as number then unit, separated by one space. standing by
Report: 29 kWh
